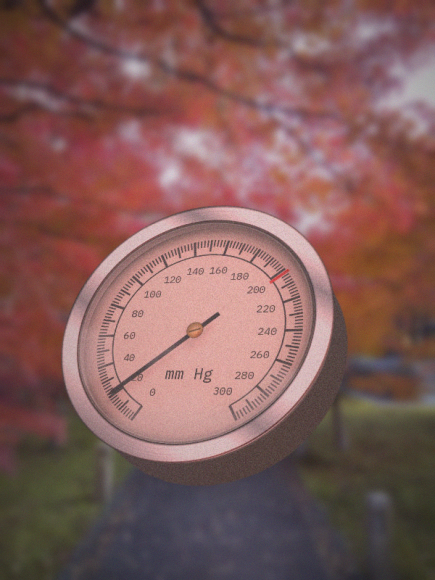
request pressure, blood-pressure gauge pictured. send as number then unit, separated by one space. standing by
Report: 20 mmHg
